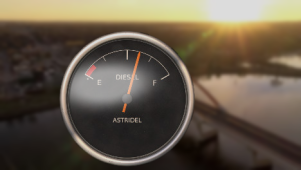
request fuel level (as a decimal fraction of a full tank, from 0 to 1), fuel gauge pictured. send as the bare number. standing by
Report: 0.625
